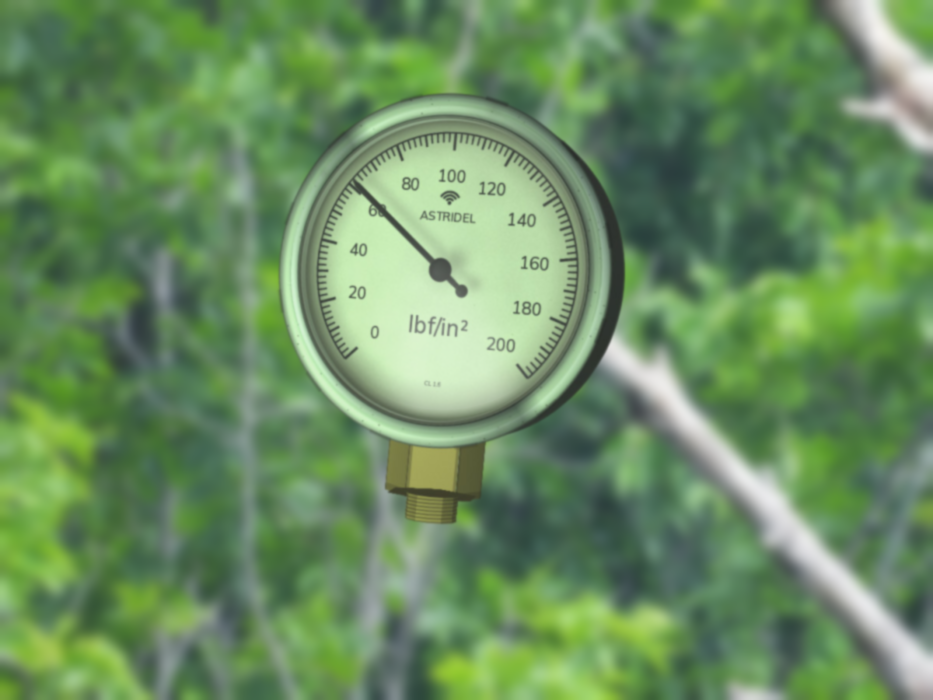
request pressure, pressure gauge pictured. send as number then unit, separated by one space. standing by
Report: 62 psi
